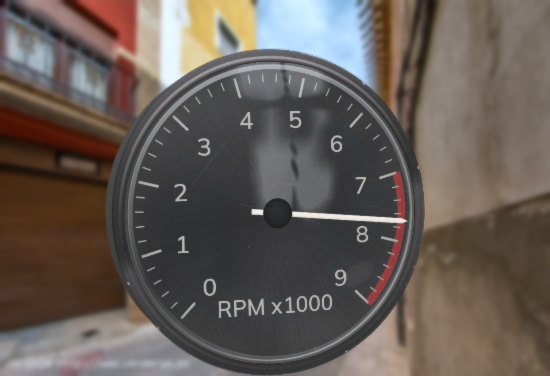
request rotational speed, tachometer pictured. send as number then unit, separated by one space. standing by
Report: 7700 rpm
